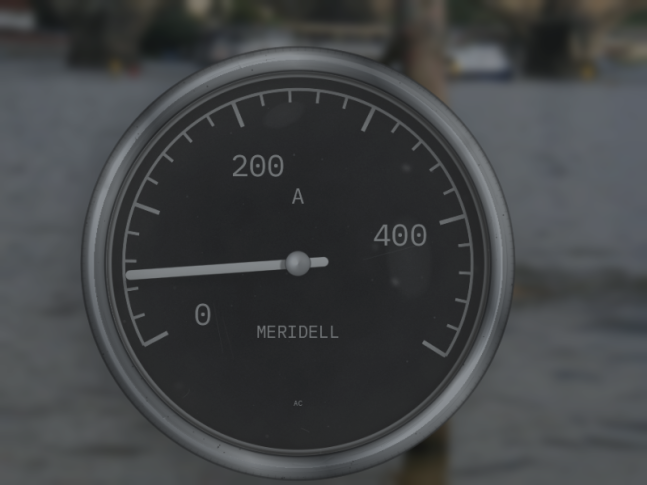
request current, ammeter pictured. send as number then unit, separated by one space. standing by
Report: 50 A
